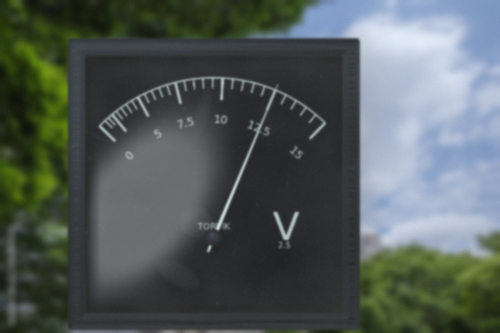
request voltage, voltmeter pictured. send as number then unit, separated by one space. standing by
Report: 12.5 V
